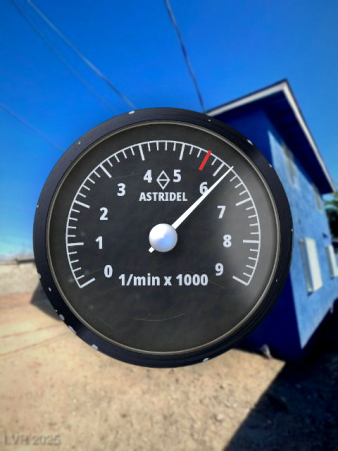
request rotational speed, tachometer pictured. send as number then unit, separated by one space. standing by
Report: 6200 rpm
